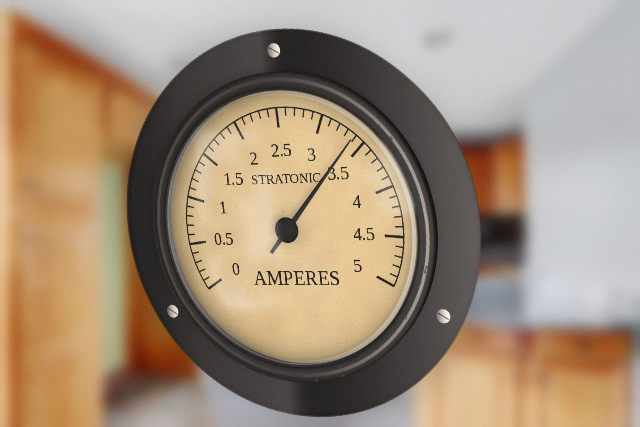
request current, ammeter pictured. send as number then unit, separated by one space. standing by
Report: 3.4 A
